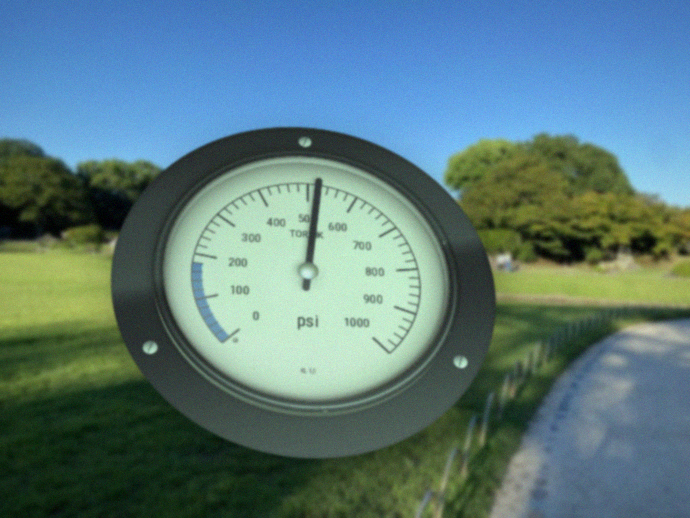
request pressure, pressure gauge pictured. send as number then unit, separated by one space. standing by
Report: 520 psi
